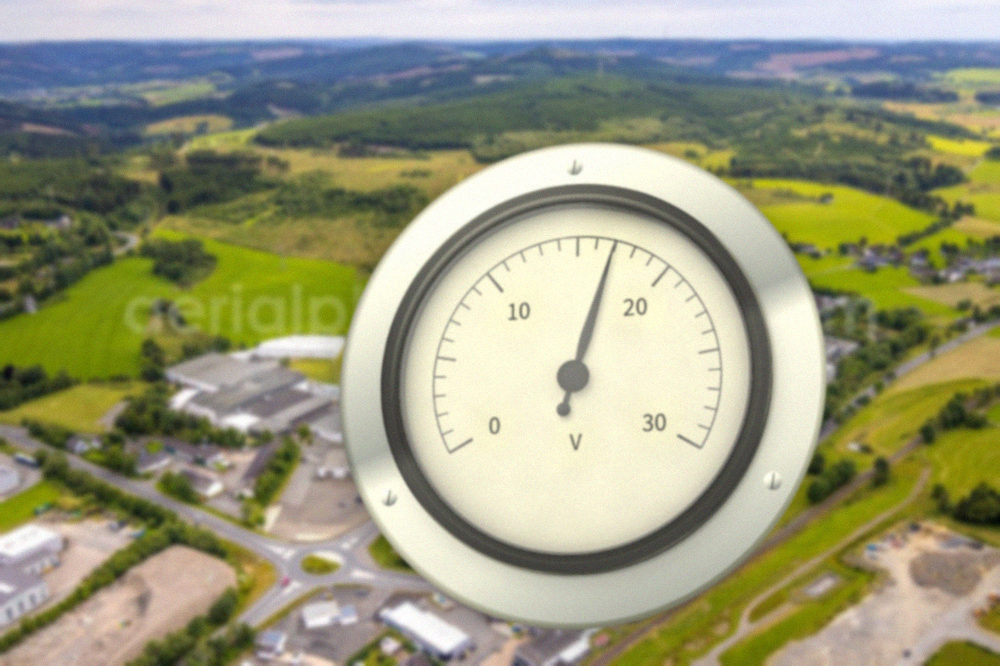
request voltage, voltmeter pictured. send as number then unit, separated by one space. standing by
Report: 17 V
